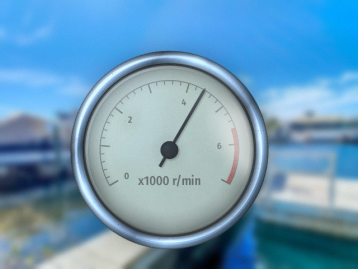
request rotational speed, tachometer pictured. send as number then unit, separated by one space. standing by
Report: 4400 rpm
